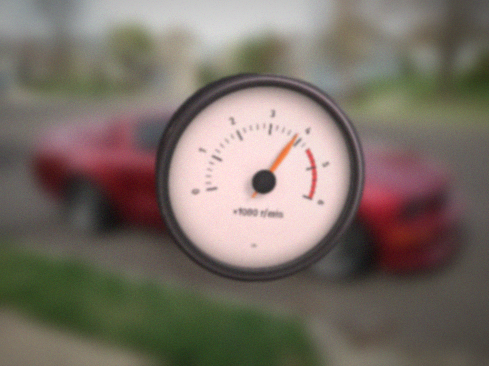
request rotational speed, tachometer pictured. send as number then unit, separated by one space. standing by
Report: 3800 rpm
